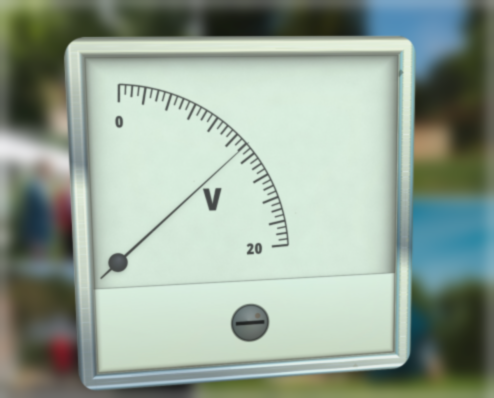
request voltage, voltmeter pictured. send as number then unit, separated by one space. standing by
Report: 11 V
